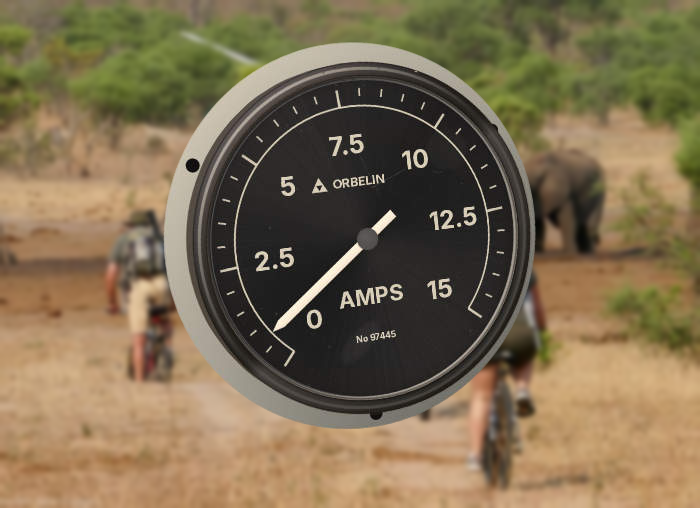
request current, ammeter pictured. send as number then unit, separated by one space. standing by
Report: 0.75 A
